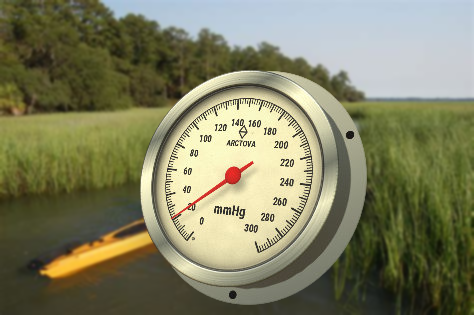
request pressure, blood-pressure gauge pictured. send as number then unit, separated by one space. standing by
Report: 20 mmHg
